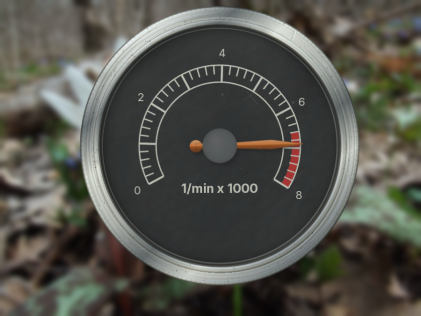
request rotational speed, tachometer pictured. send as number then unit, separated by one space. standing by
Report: 6900 rpm
